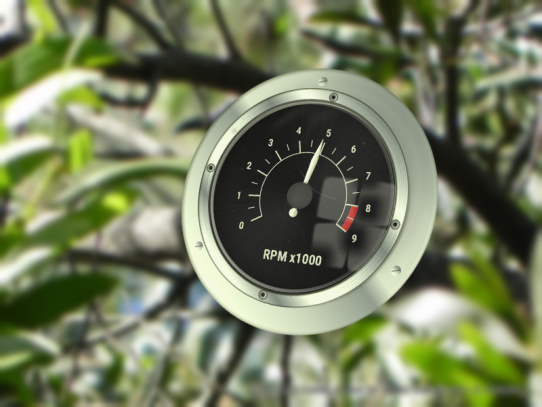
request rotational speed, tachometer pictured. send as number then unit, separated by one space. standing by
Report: 5000 rpm
